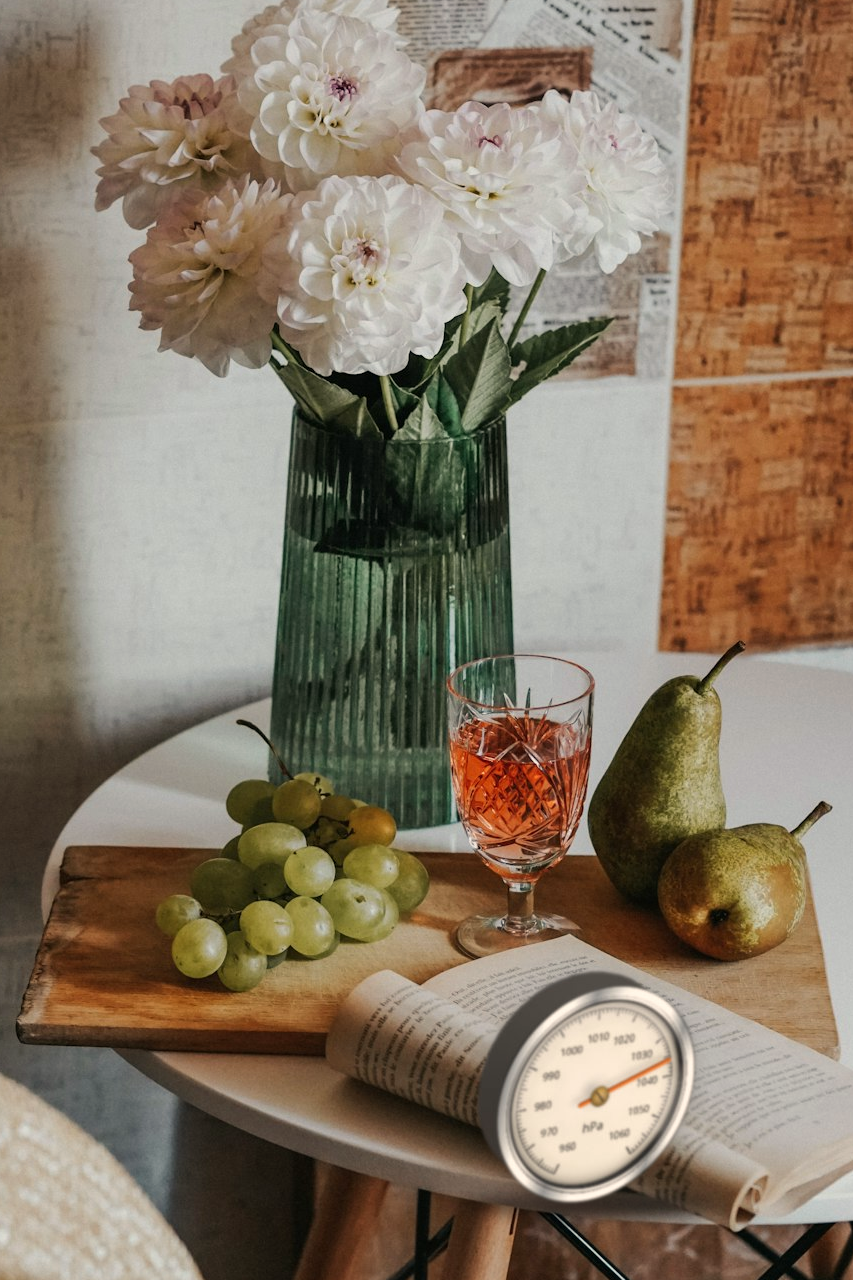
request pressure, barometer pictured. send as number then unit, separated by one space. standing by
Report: 1035 hPa
